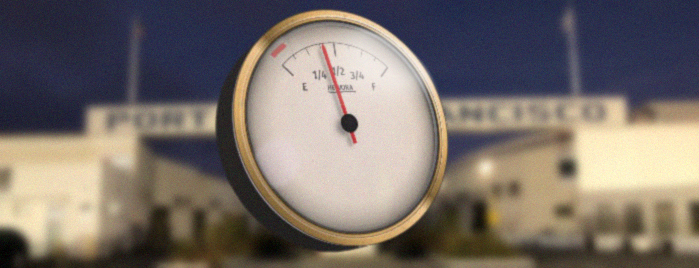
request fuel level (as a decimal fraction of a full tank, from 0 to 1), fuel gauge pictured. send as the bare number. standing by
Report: 0.375
